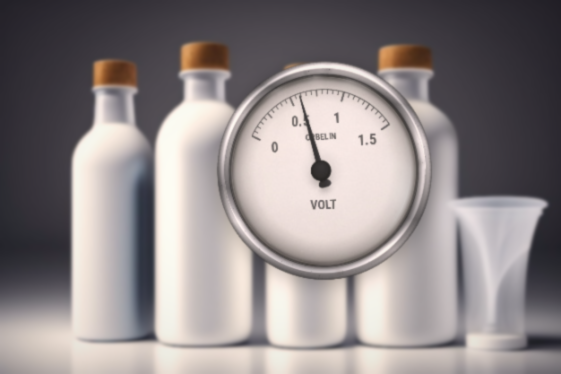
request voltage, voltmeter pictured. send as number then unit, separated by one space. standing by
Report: 0.6 V
